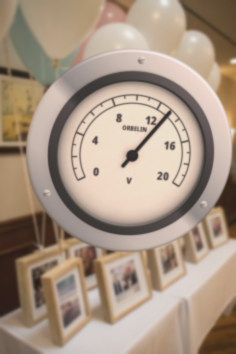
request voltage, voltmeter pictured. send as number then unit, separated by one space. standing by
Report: 13 V
